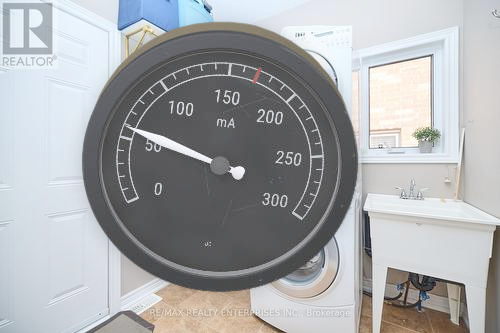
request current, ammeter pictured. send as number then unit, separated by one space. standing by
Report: 60 mA
